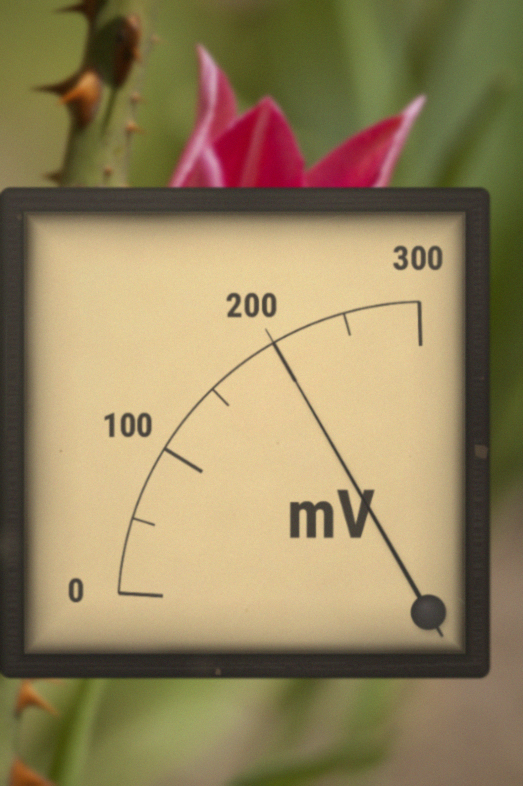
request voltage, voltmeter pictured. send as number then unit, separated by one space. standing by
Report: 200 mV
